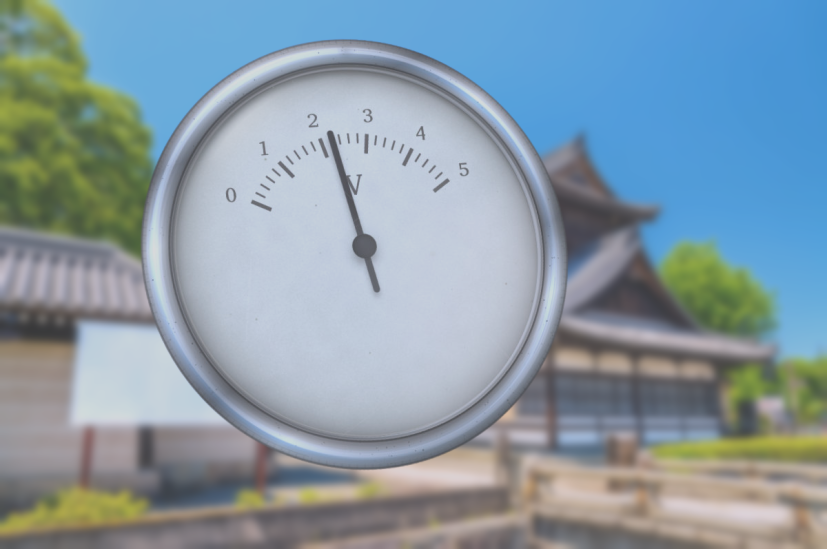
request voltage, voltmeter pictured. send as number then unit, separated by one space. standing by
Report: 2.2 V
